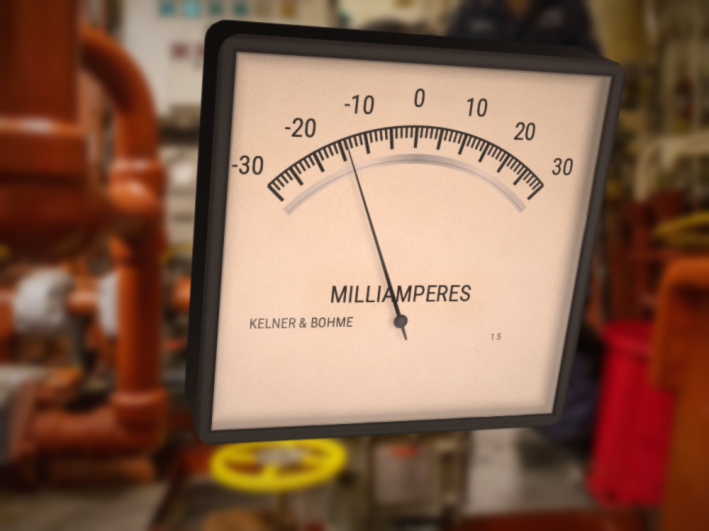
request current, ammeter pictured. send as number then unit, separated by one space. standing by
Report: -14 mA
